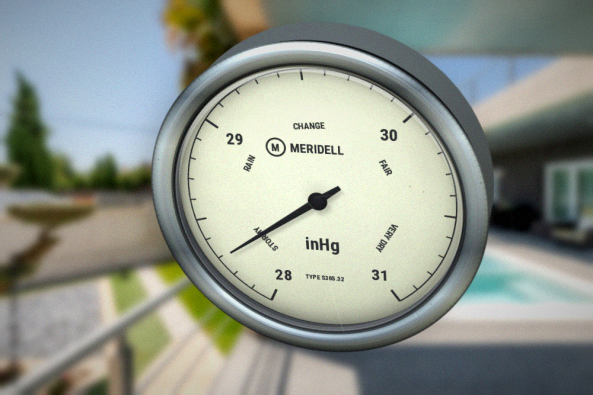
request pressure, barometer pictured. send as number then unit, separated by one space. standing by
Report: 28.3 inHg
